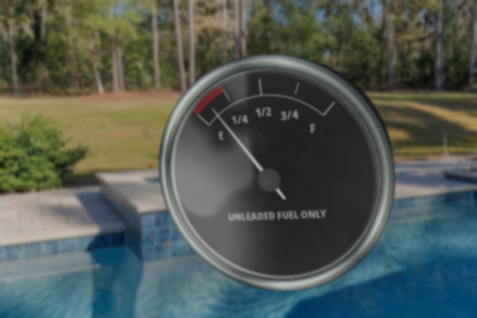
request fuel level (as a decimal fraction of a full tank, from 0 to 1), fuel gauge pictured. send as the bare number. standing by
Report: 0.125
